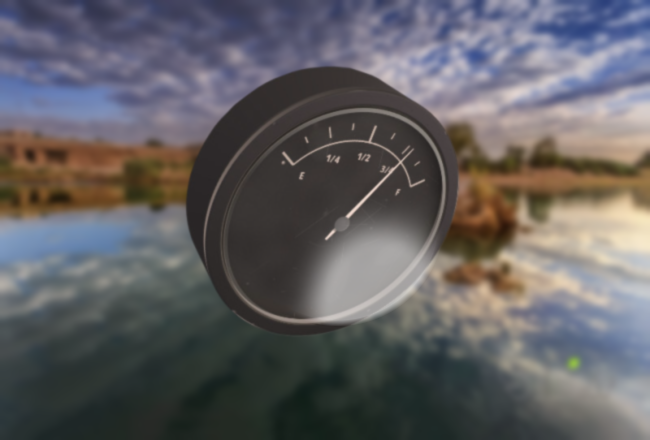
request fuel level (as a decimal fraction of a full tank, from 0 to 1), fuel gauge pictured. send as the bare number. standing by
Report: 0.75
